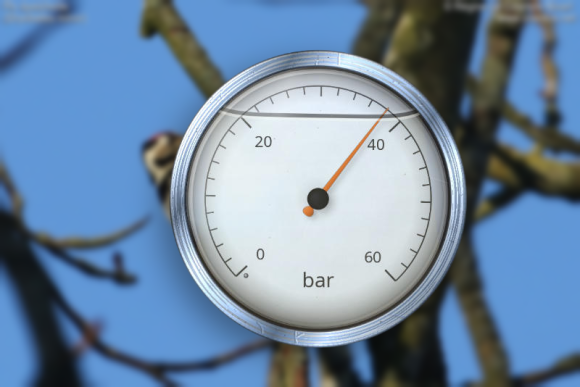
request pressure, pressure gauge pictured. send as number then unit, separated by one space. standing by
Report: 38 bar
